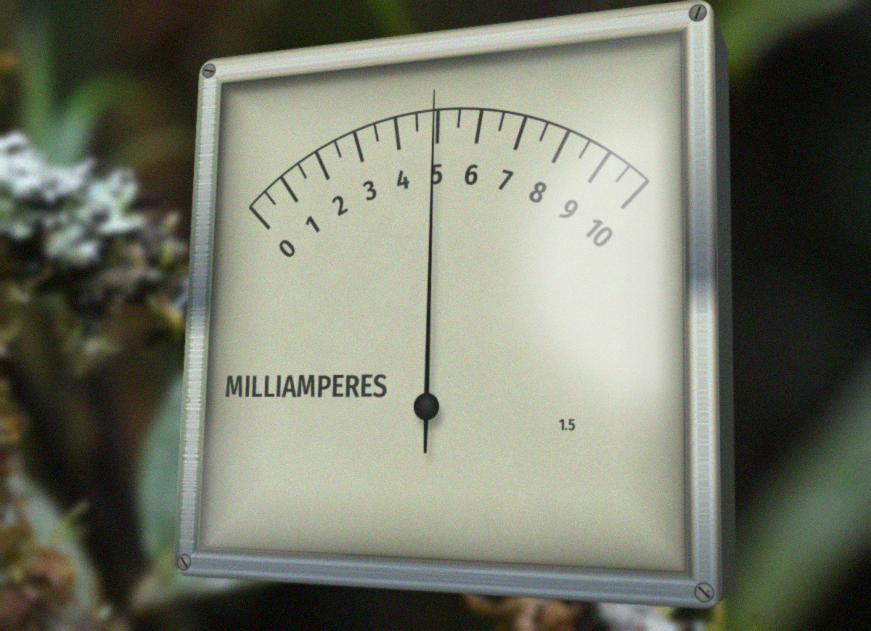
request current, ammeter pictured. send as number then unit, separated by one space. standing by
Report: 5 mA
